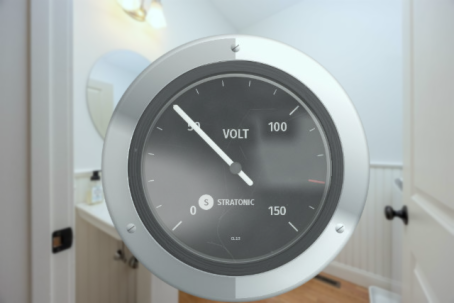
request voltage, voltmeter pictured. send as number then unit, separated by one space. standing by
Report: 50 V
